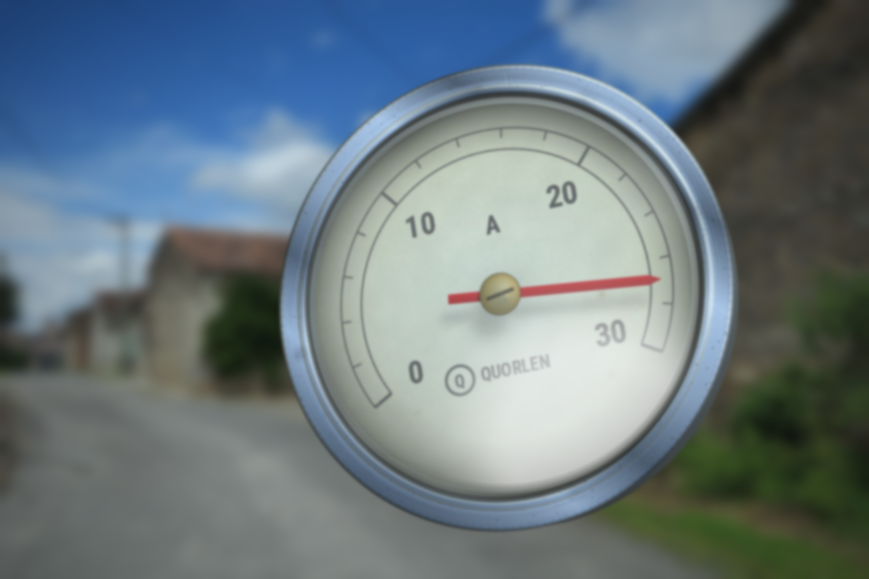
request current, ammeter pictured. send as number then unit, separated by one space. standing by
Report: 27 A
